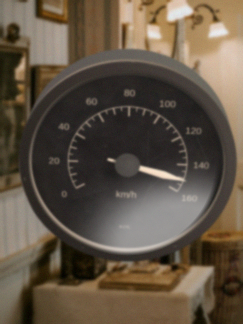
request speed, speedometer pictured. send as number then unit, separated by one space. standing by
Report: 150 km/h
